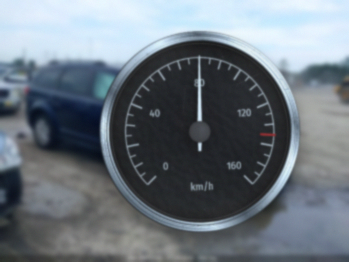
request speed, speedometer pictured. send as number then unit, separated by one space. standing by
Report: 80 km/h
